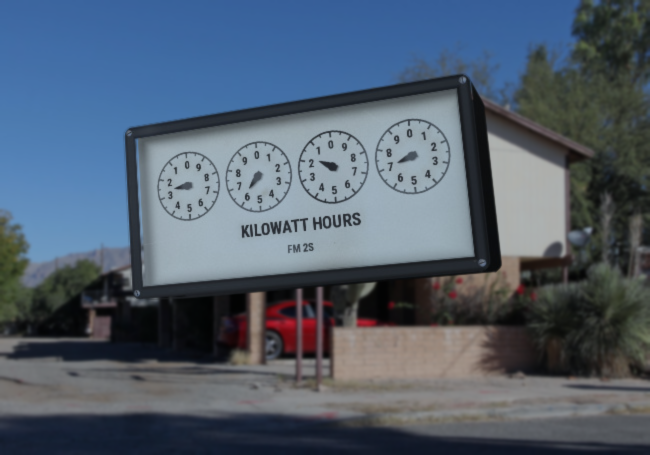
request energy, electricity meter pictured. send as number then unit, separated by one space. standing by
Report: 2617 kWh
